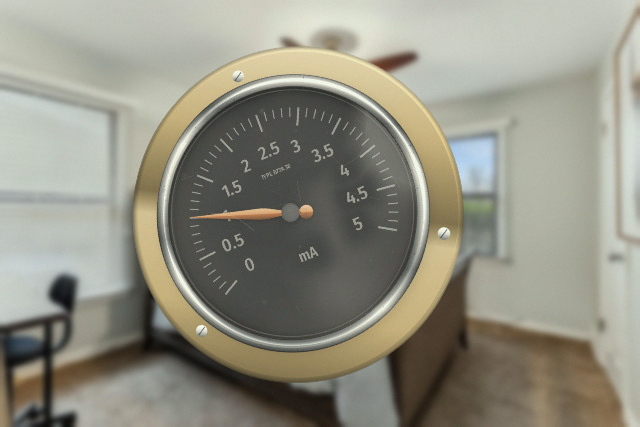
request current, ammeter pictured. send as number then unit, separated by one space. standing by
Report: 1 mA
